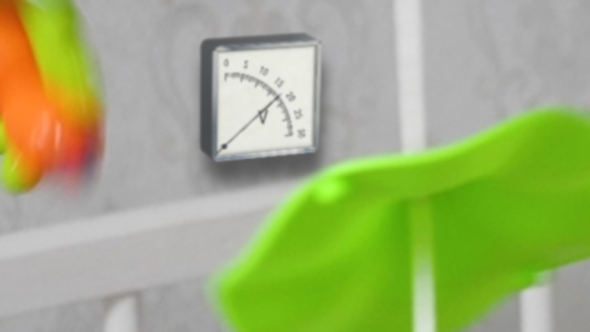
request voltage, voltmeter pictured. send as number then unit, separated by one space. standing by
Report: 17.5 V
